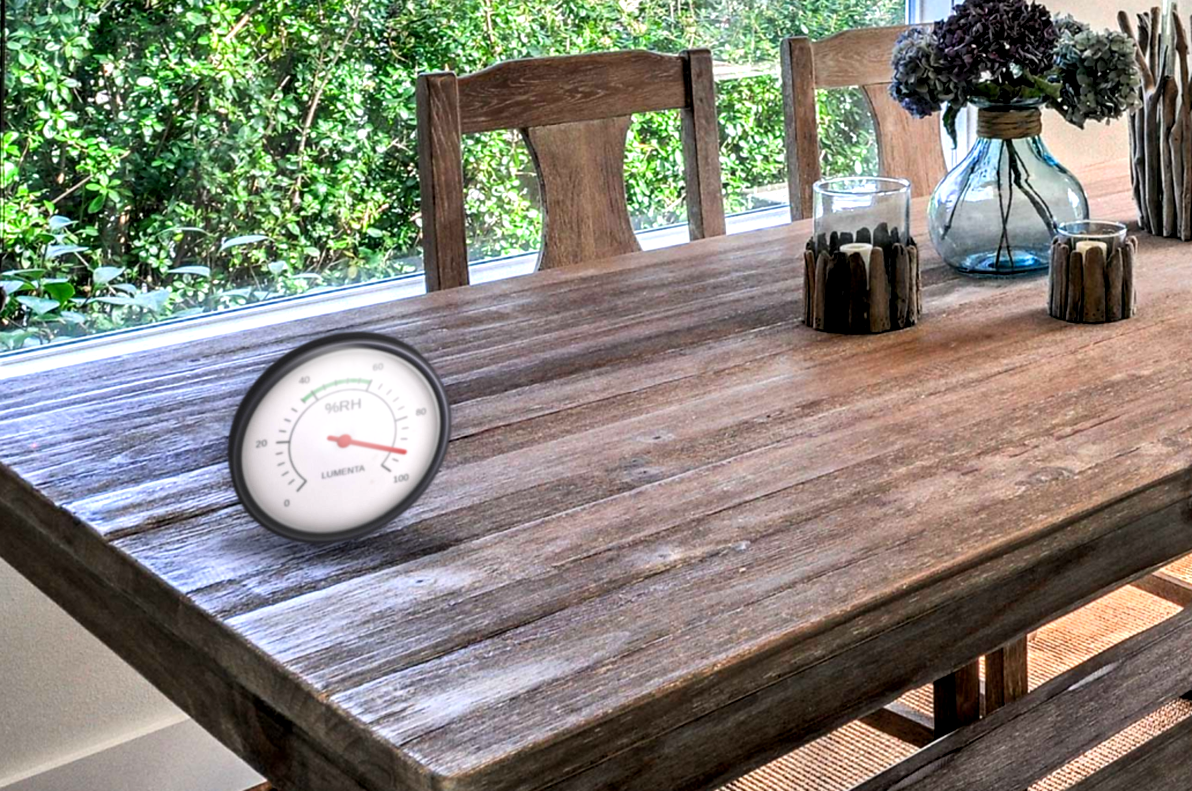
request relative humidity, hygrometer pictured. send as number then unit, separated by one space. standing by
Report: 92 %
